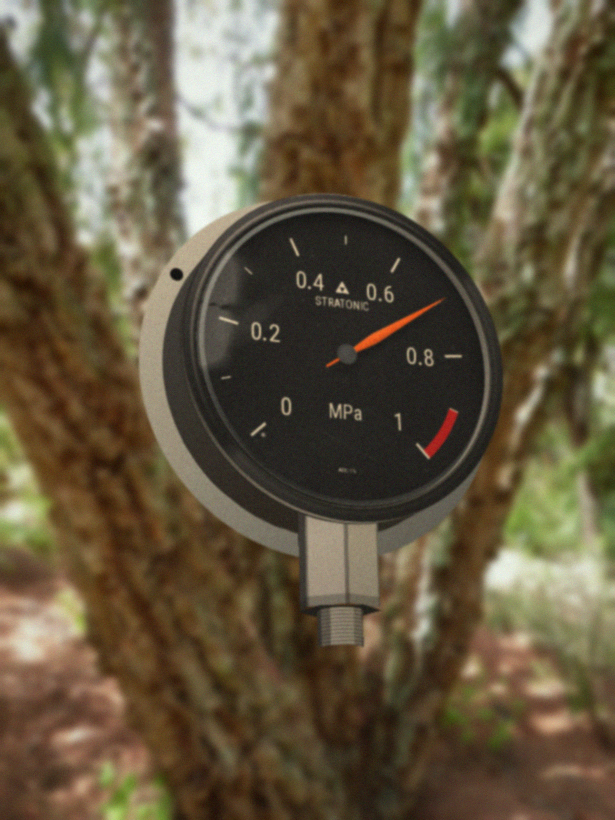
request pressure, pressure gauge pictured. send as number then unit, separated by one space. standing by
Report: 0.7 MPa
